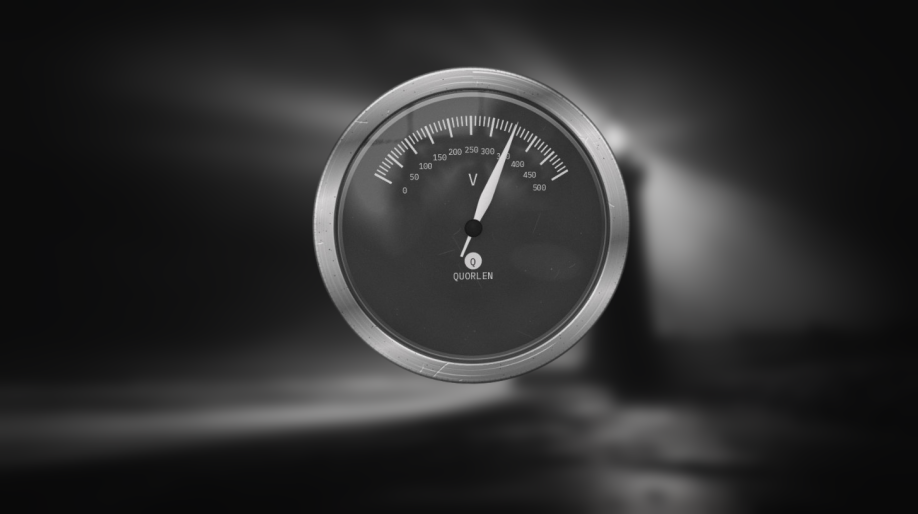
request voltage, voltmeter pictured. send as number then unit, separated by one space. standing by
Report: 350 V
